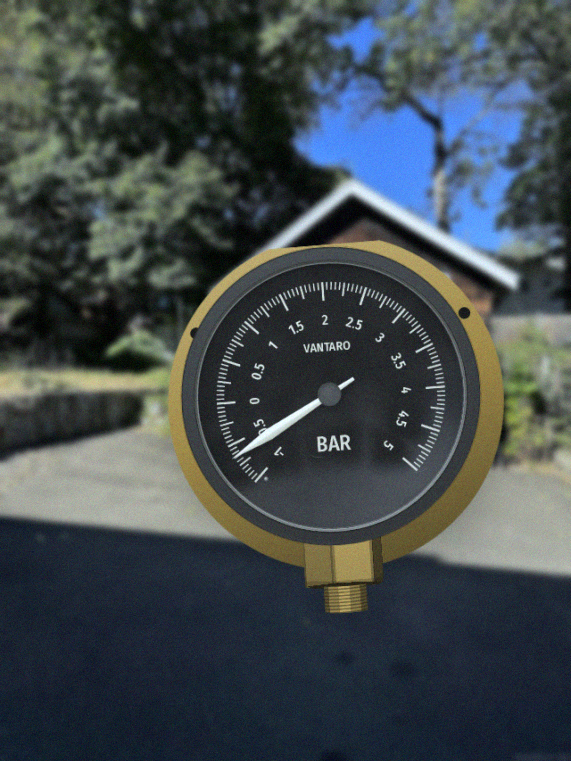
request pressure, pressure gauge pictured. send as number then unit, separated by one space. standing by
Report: -0.65 bar
